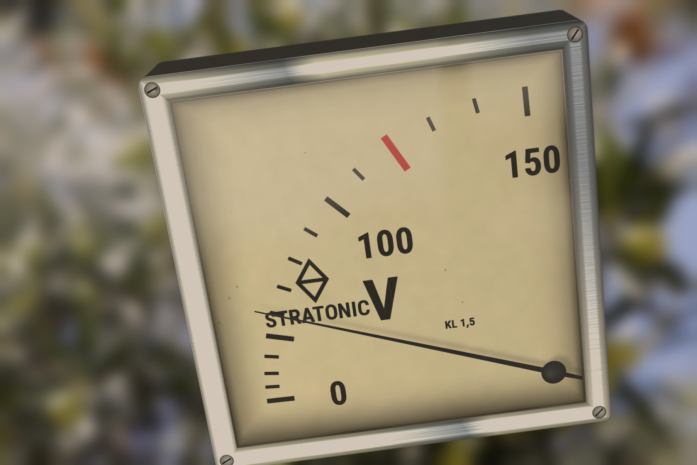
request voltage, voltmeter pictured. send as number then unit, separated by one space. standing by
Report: 60 V
